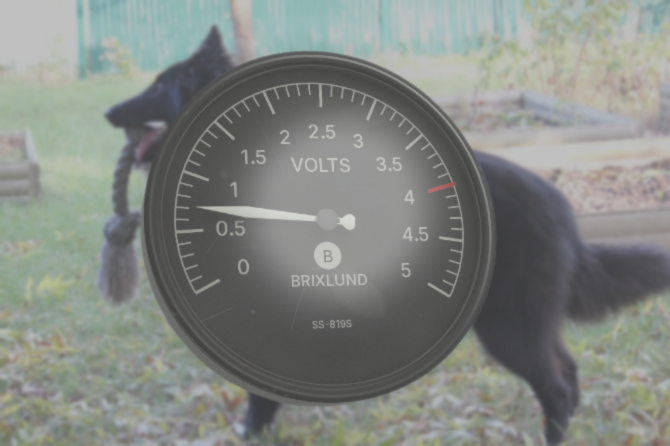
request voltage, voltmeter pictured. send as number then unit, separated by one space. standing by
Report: 0.7 V
